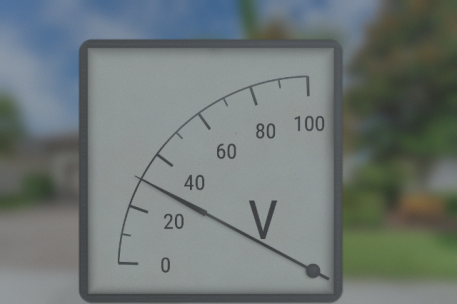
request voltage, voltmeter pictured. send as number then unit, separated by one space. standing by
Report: 30 V
